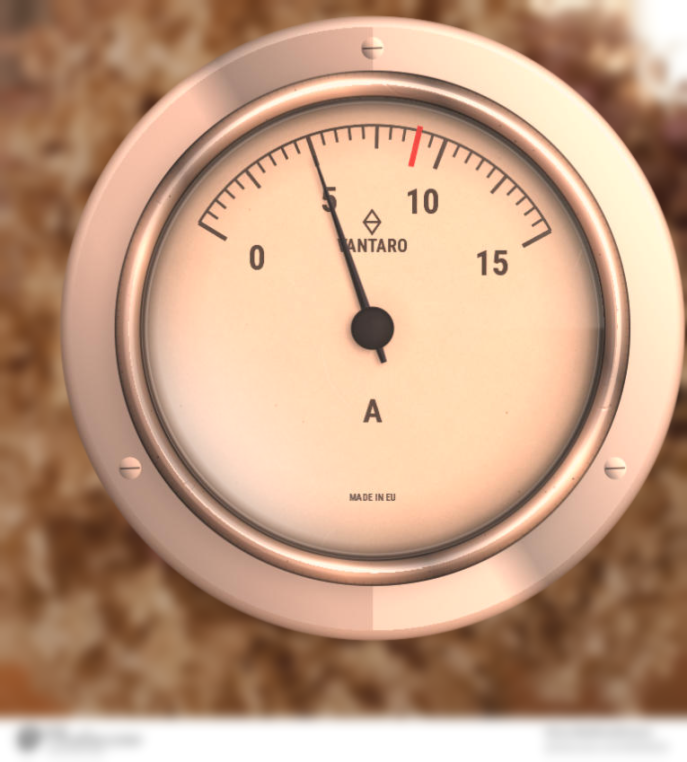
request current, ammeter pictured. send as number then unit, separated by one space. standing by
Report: 5 A
